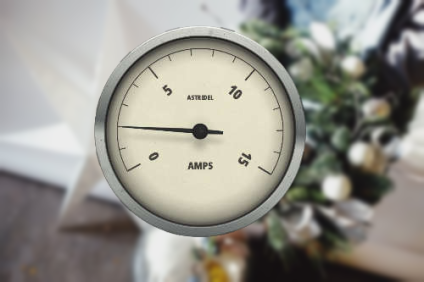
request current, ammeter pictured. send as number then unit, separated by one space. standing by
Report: 2 A
